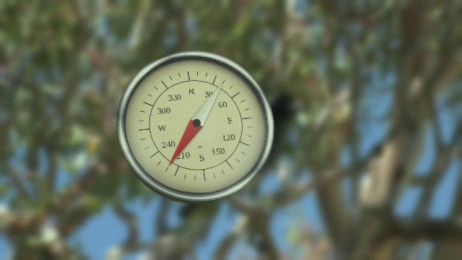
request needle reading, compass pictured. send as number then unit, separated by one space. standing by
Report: 220 °
